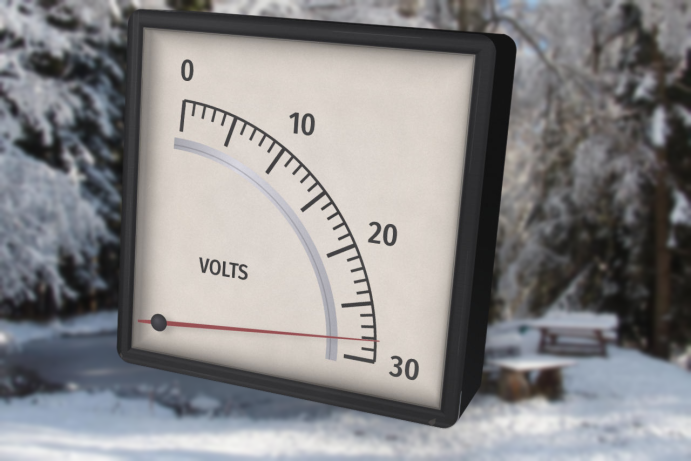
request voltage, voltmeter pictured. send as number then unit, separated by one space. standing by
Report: 28 V
